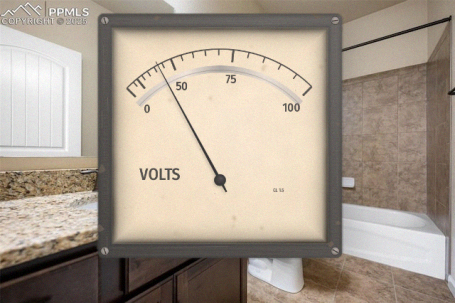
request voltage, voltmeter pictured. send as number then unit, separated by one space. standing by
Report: 42.5 V
